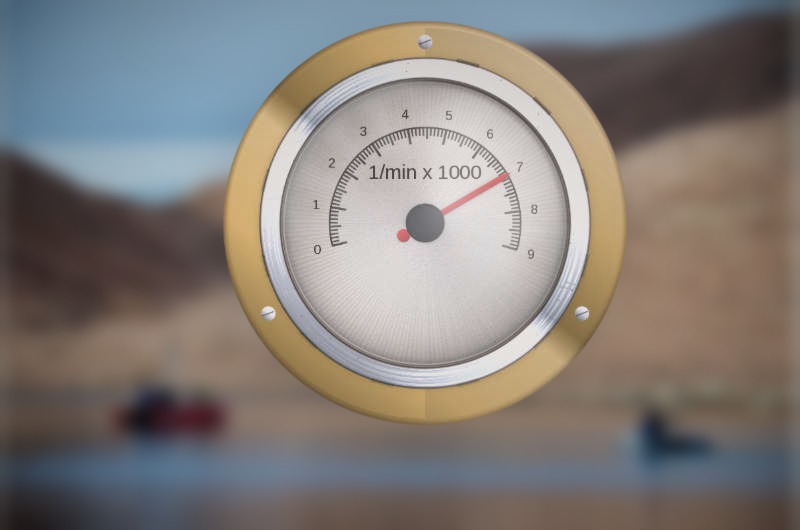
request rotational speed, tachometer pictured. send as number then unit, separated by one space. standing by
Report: 7000 rpm
